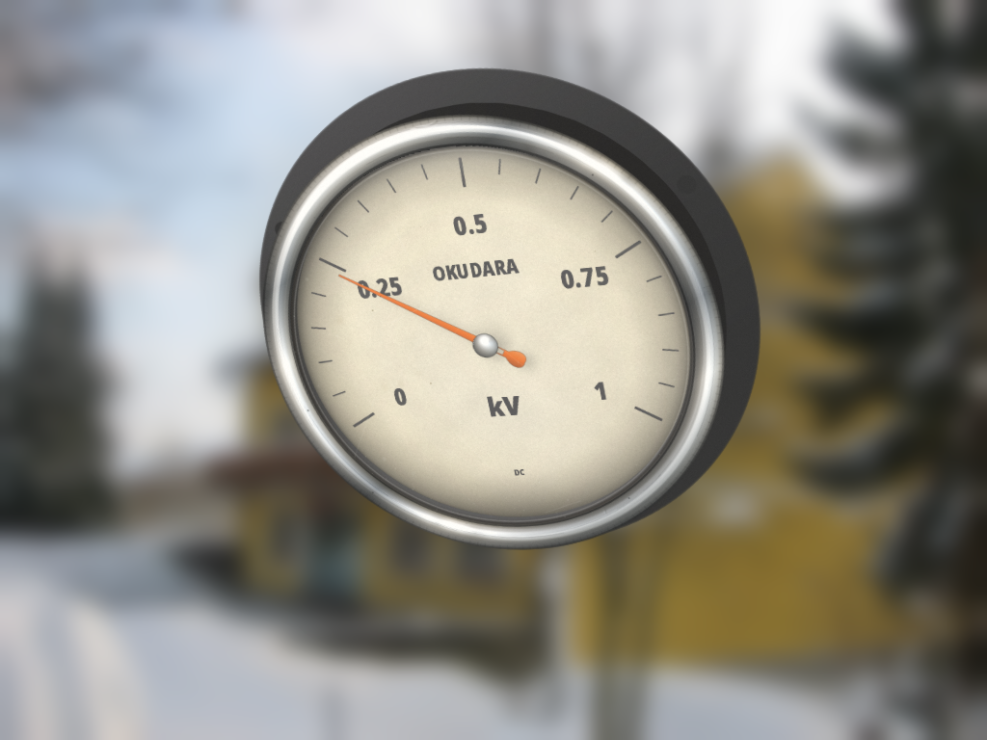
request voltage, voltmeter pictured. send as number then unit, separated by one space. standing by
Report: 0.25 kV
